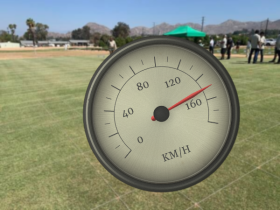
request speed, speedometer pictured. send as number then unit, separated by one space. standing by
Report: 150 km/h
